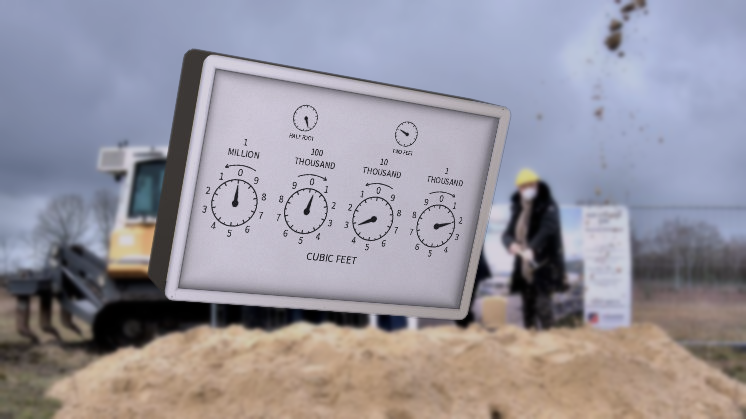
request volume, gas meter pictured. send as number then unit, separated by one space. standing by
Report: 3200 ft³
